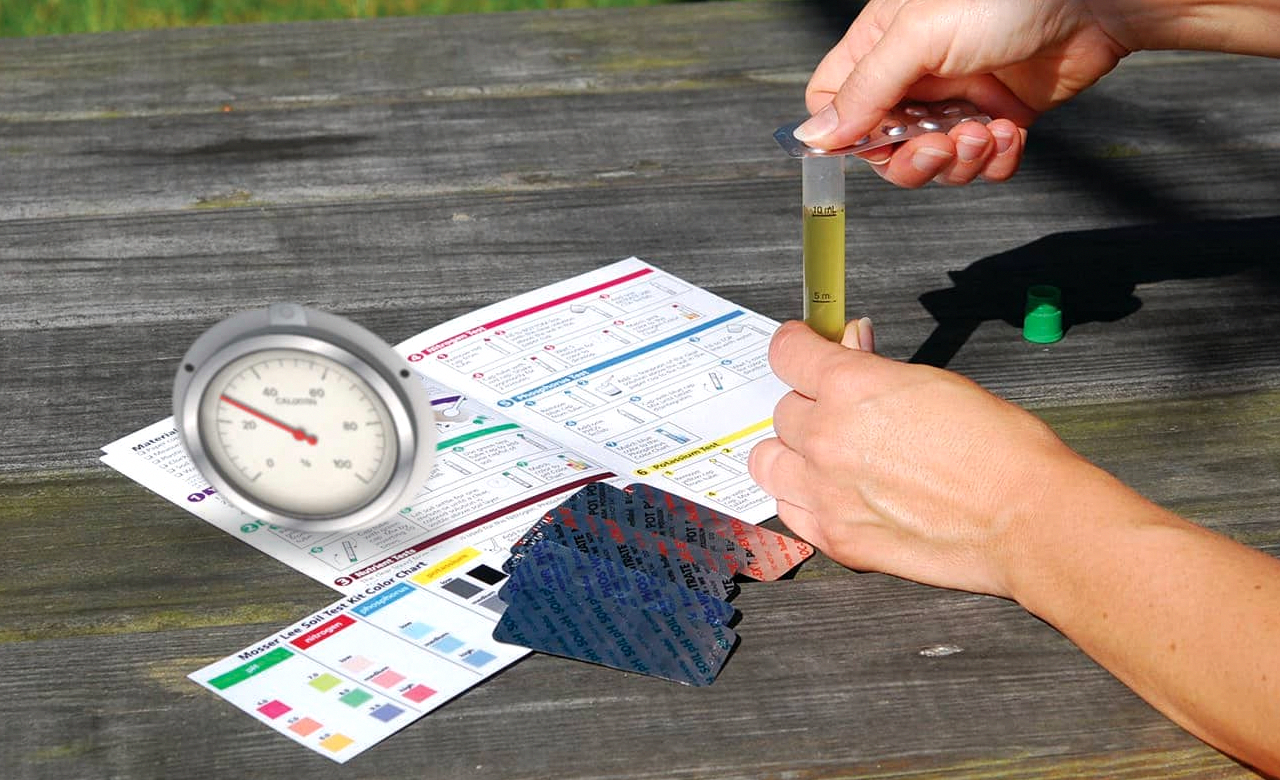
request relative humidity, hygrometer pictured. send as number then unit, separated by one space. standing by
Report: 28 %
